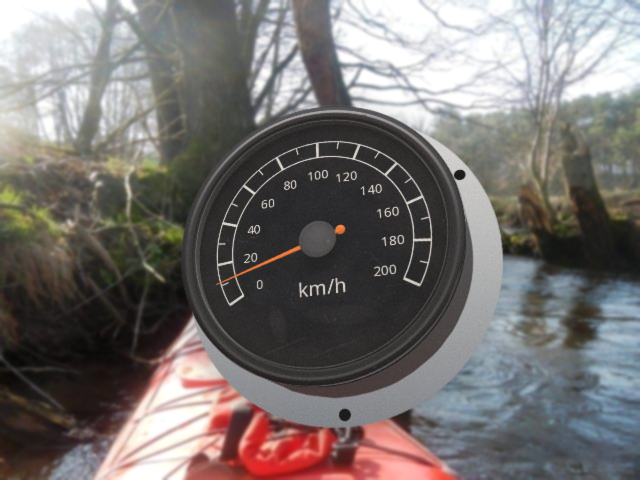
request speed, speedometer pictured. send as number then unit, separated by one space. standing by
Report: 10 km/h
